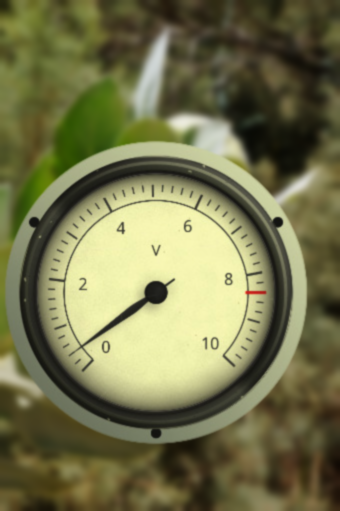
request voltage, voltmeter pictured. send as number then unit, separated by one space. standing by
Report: 0.4 V
